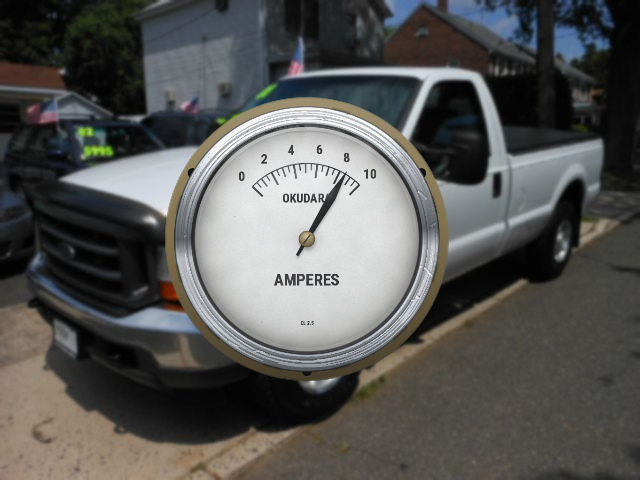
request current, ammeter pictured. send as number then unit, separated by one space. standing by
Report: 8.5 A
